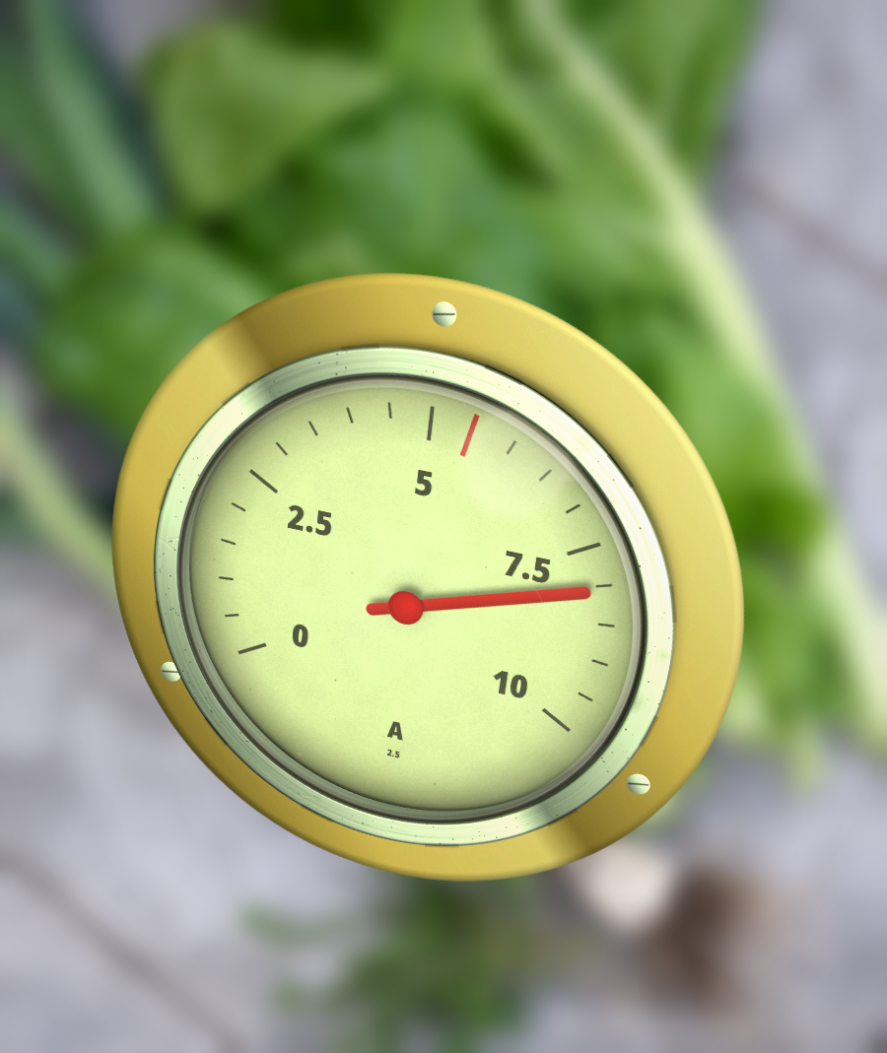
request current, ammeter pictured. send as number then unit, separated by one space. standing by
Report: 8 A
